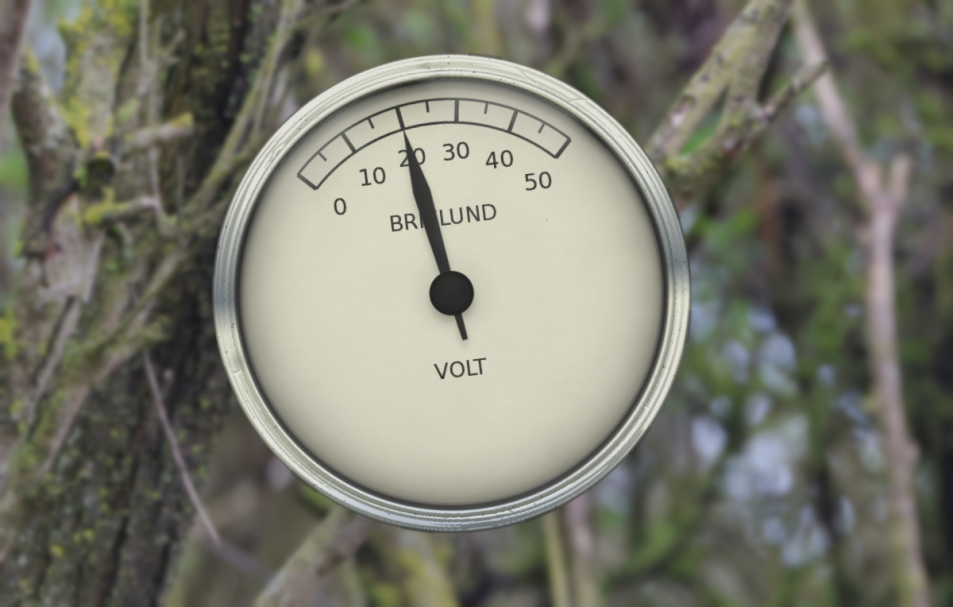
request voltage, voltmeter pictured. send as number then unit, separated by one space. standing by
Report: 20 V
